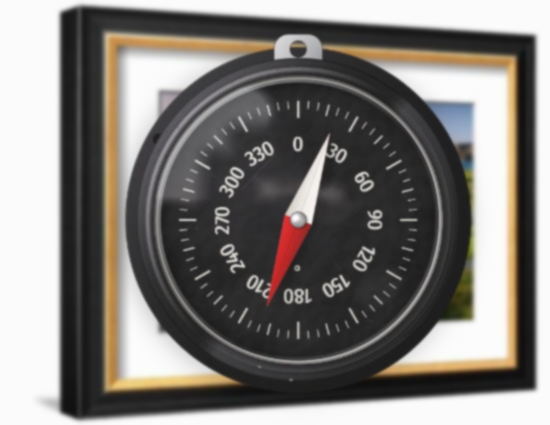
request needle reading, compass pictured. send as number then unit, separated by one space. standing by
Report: 200 °
